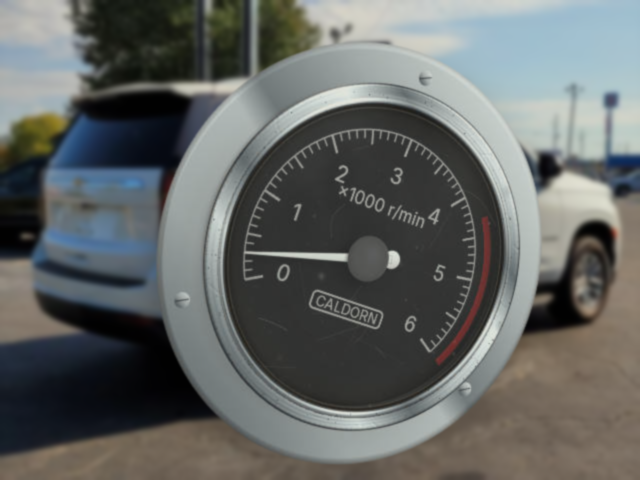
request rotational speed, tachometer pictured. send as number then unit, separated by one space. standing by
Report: 300 rpm
